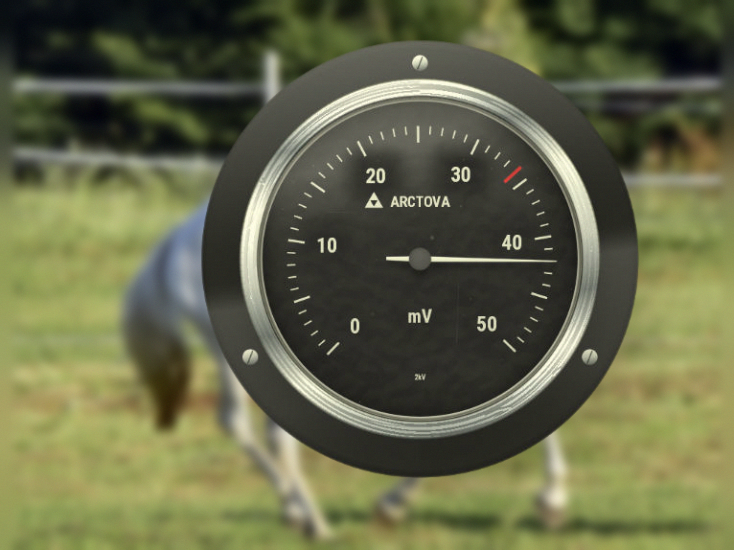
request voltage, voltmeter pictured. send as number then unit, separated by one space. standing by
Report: 42 mV
